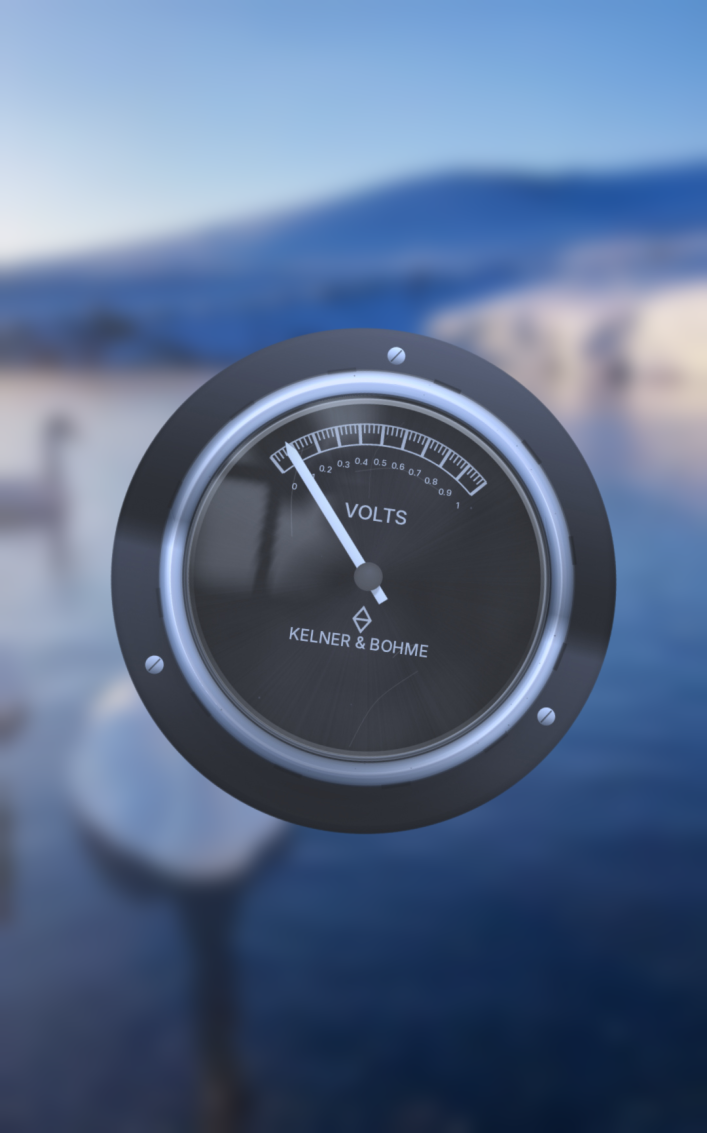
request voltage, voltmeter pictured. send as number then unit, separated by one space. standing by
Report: 0.08 V
